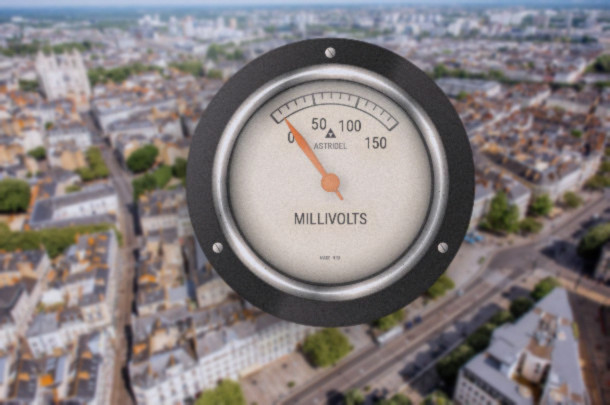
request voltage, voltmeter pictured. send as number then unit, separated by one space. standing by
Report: 10 mV
